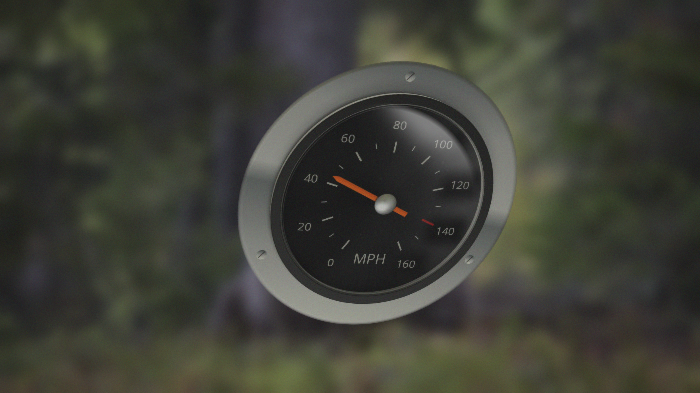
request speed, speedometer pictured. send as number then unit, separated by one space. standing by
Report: 45 mph
